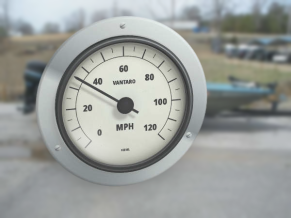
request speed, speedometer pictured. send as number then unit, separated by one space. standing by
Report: 35 mph
